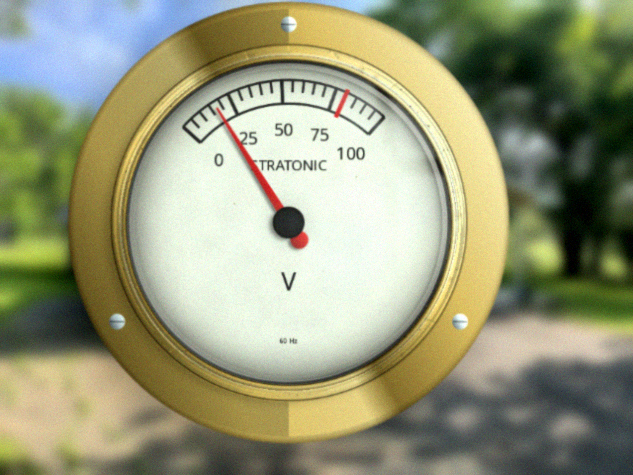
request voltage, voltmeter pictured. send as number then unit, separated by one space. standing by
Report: 17.5 V
